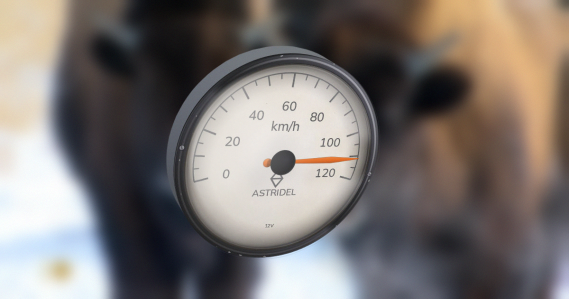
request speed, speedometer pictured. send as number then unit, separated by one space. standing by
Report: 110 km/h
